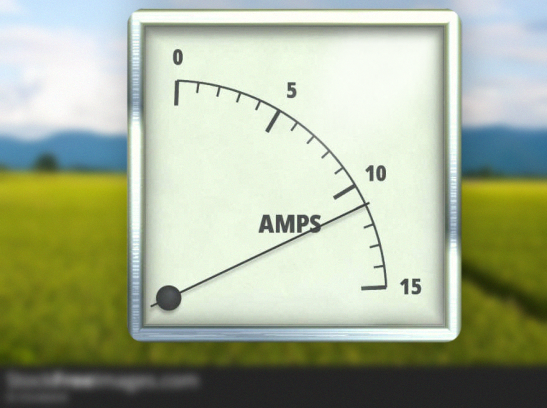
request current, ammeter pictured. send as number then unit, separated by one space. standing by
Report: 11 A
